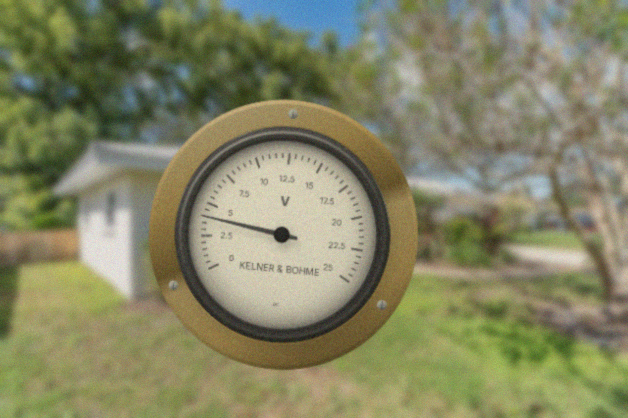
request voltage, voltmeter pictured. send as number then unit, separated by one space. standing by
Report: 4 V
